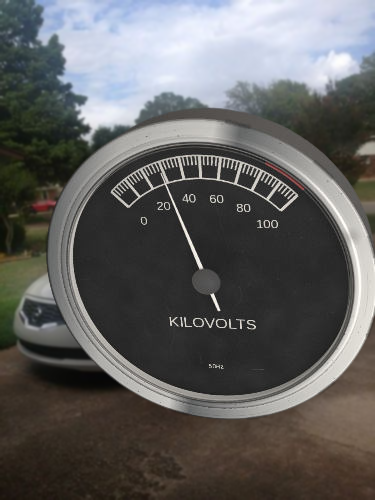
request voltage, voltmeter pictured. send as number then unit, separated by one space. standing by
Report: 30 kV
